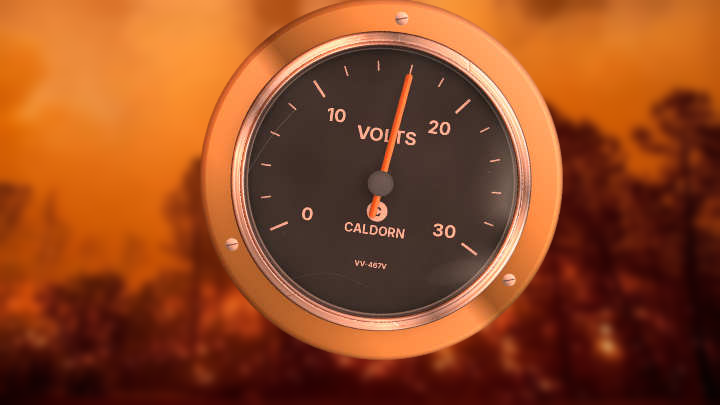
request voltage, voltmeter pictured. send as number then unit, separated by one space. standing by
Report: 16 V
